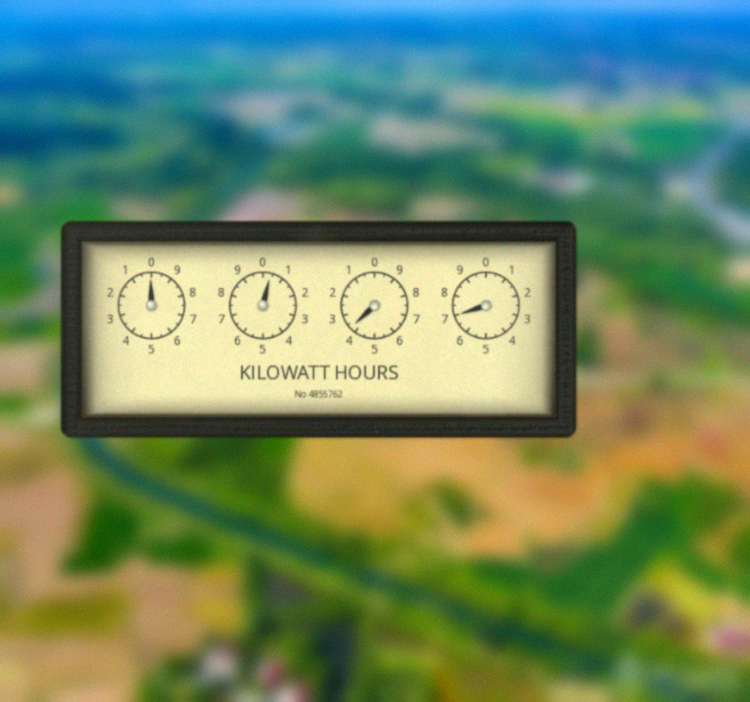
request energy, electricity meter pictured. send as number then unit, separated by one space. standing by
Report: 37 kWh
